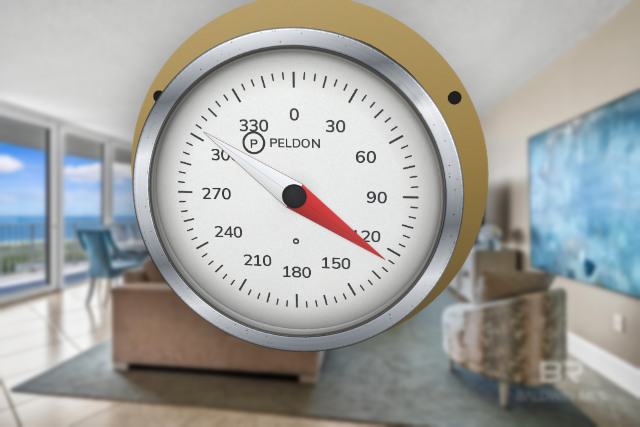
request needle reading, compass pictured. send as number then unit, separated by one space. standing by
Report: 125 °
